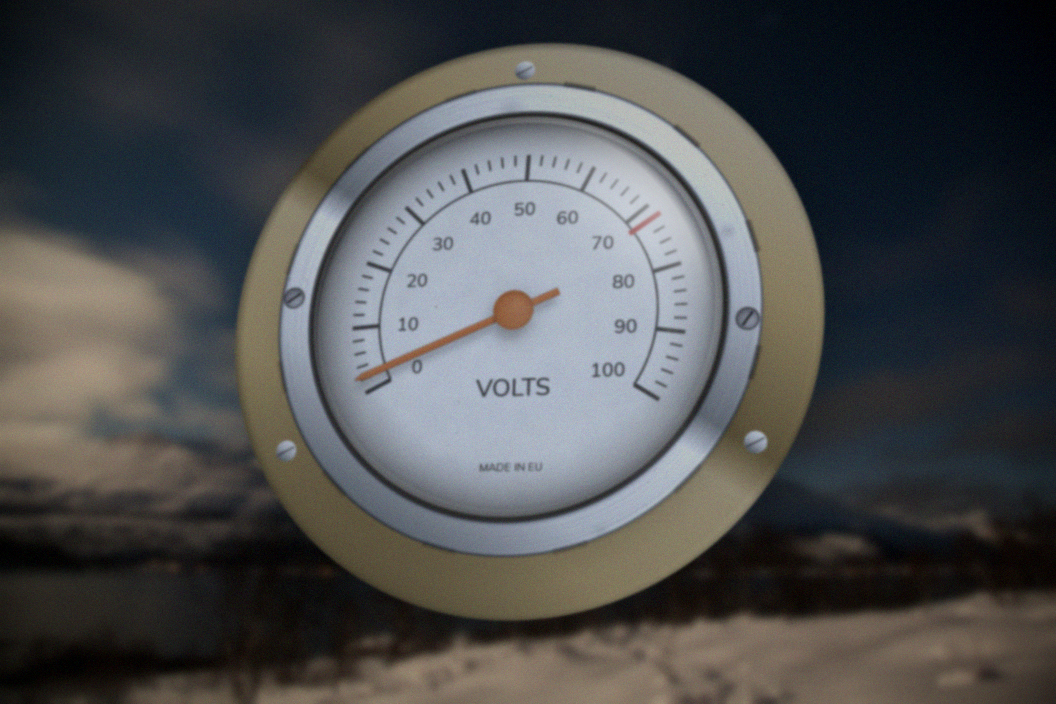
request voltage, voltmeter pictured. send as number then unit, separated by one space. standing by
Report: 2 V
